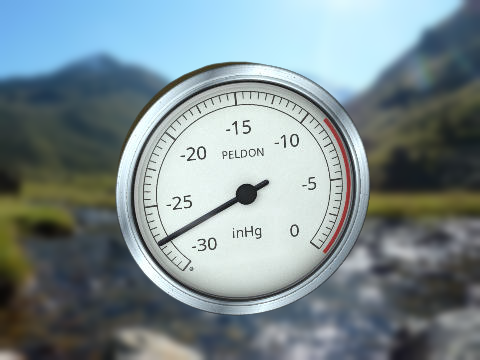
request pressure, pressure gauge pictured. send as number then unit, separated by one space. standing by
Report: -27.5 inHg
